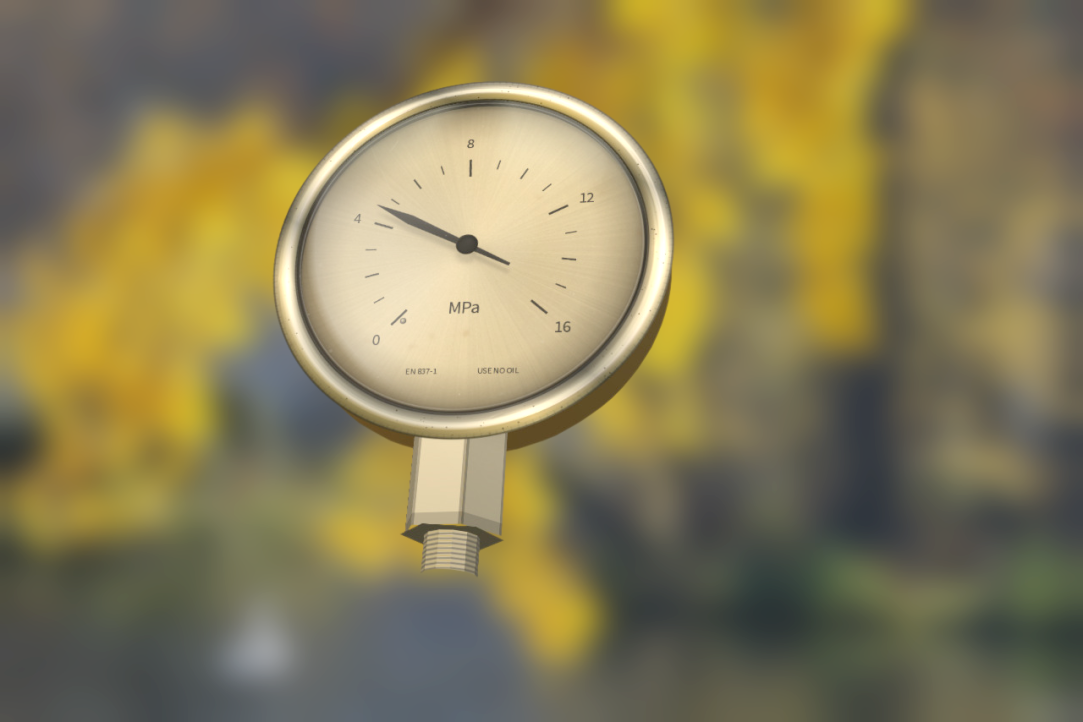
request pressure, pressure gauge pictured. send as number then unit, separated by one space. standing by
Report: 4.5 MPa
